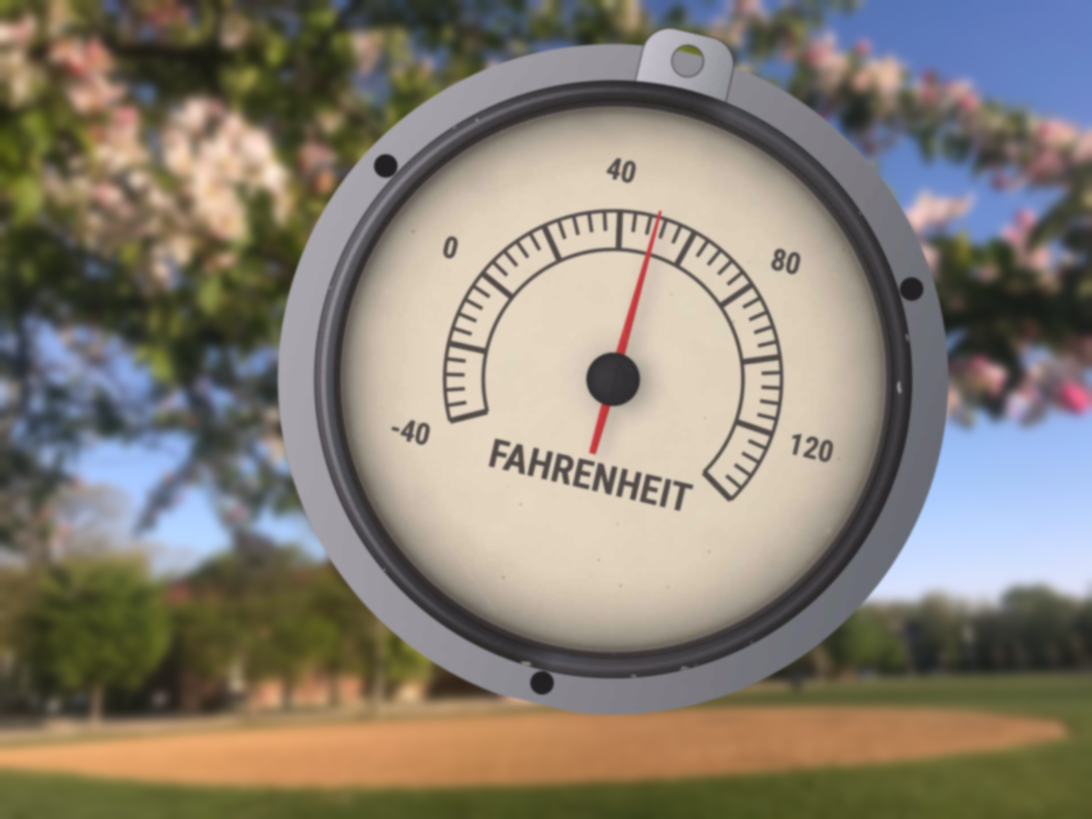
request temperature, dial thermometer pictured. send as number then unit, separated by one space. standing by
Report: 50 °F
